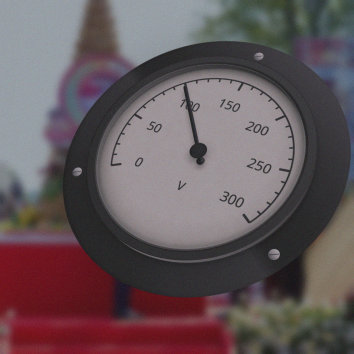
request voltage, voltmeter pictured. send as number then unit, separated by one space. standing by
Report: 100 V
